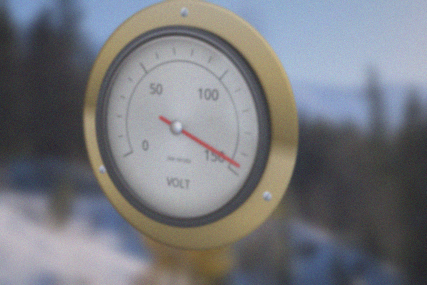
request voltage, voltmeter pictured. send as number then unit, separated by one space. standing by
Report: 145 V
